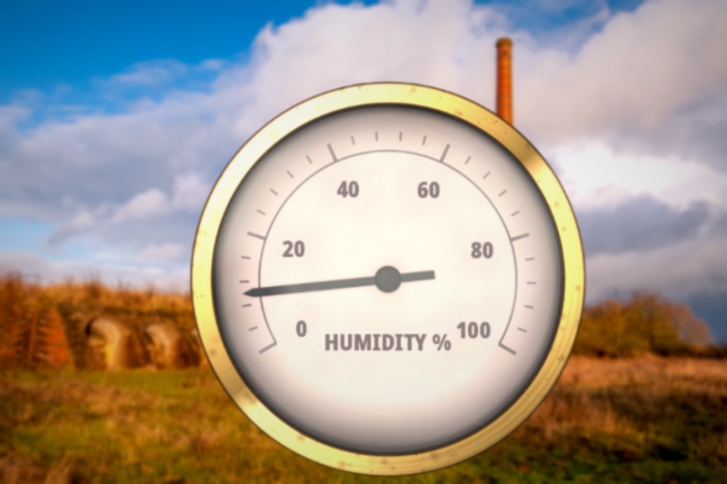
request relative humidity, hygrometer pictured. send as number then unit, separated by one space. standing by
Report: 10 %
